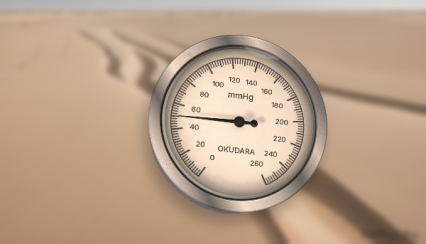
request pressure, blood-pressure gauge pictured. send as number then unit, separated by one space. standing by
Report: 50 mmHg
